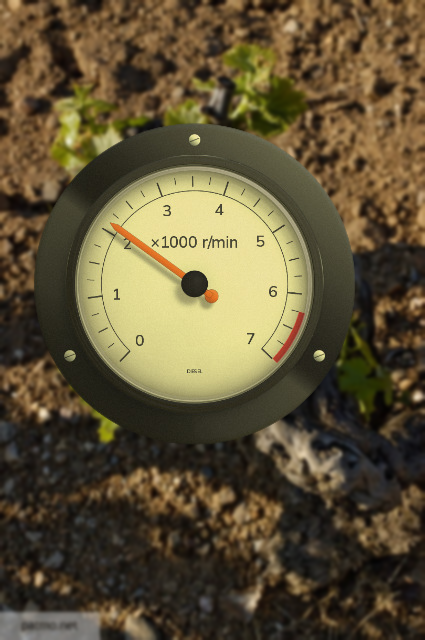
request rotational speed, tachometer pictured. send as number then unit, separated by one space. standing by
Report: 2125 rpm
